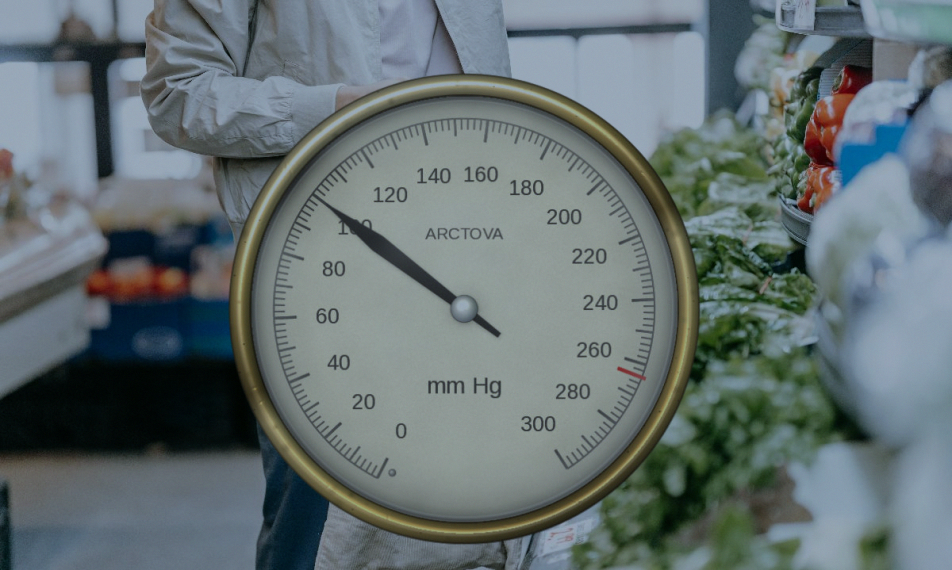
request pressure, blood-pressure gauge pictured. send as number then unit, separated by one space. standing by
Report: 100 mmHg
